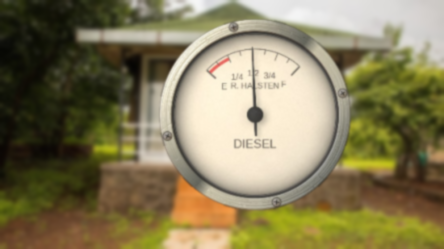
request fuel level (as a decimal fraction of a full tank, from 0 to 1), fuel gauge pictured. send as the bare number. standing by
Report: 0.5
